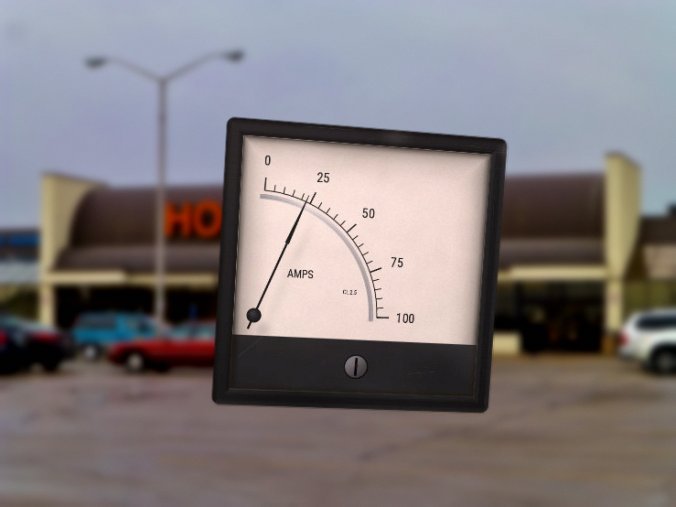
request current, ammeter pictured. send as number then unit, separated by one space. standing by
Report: 22.5 A
